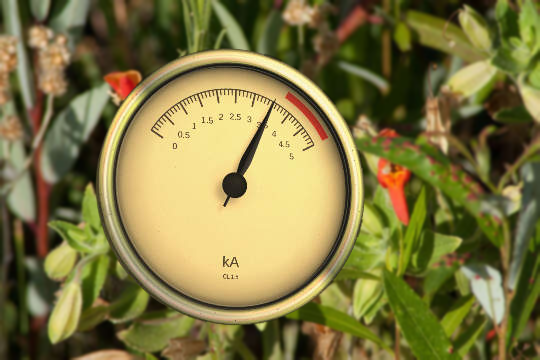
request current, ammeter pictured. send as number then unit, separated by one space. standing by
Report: 3.5 kA
